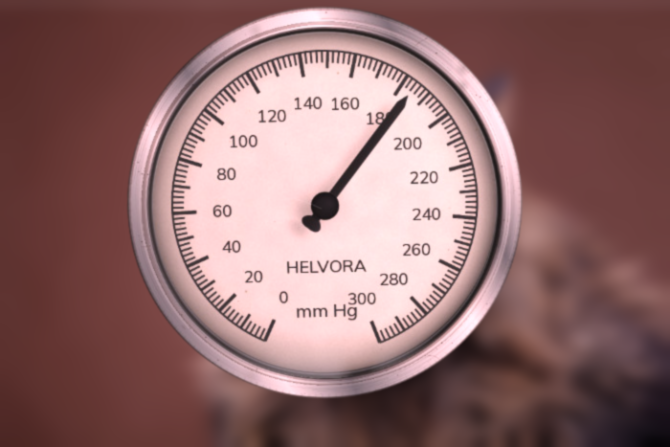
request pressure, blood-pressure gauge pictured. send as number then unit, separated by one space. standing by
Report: 184 mmHg
